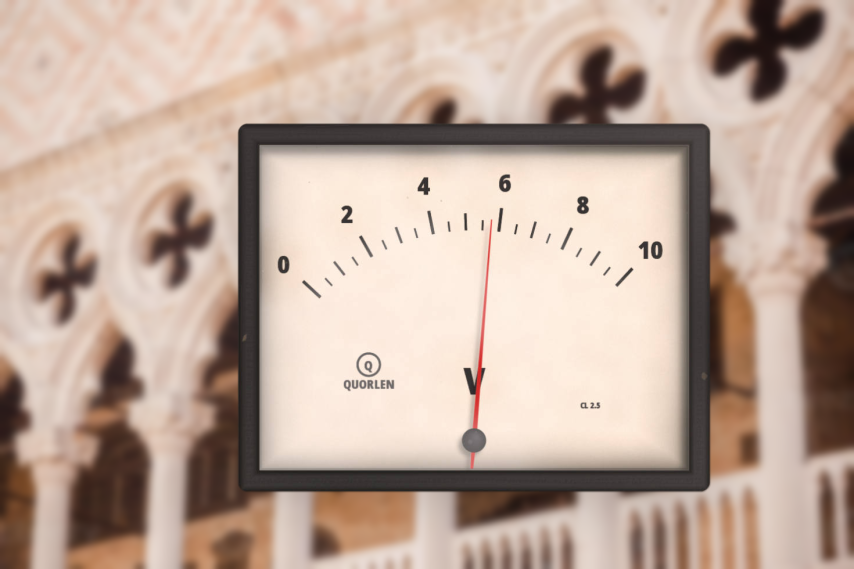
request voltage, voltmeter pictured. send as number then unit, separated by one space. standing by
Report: 5.75 V
